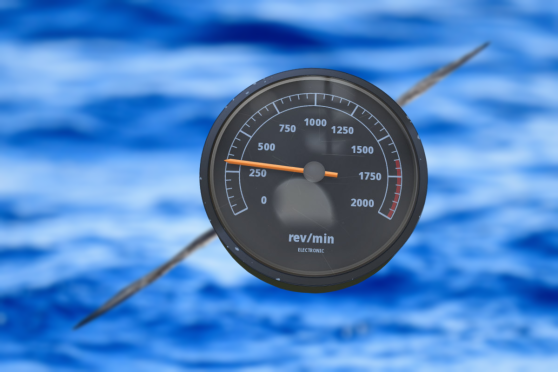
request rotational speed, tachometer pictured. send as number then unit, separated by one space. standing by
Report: 300 rpm
